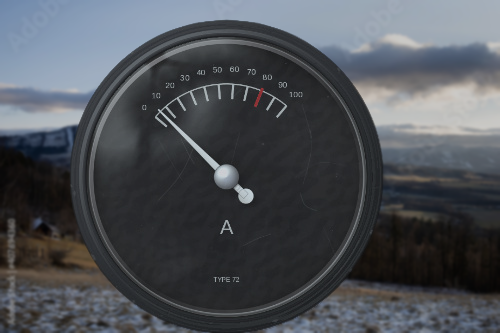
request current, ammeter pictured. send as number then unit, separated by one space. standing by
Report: 5 A
